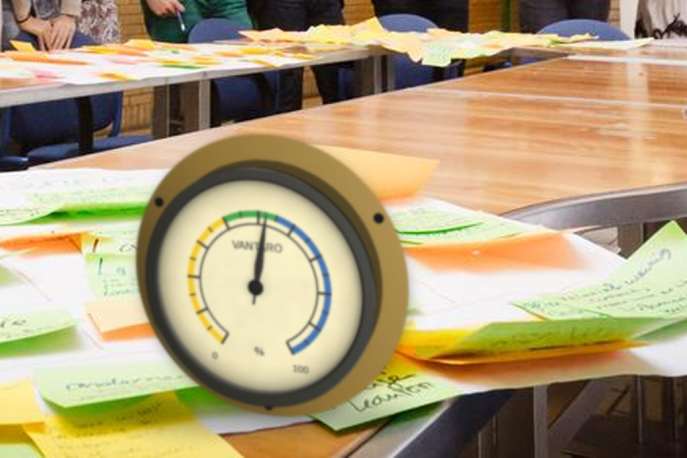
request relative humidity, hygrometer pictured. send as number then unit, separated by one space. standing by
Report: 52.5 %
